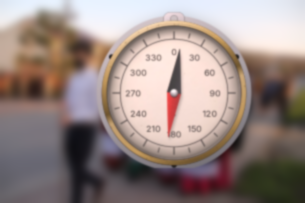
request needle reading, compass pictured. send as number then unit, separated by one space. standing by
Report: 187.5 °
